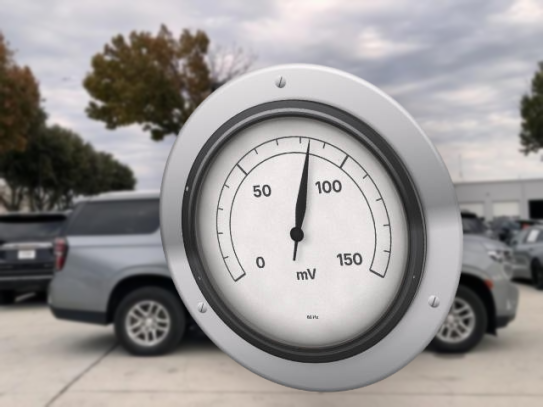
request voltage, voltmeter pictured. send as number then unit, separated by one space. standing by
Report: 85 mV
